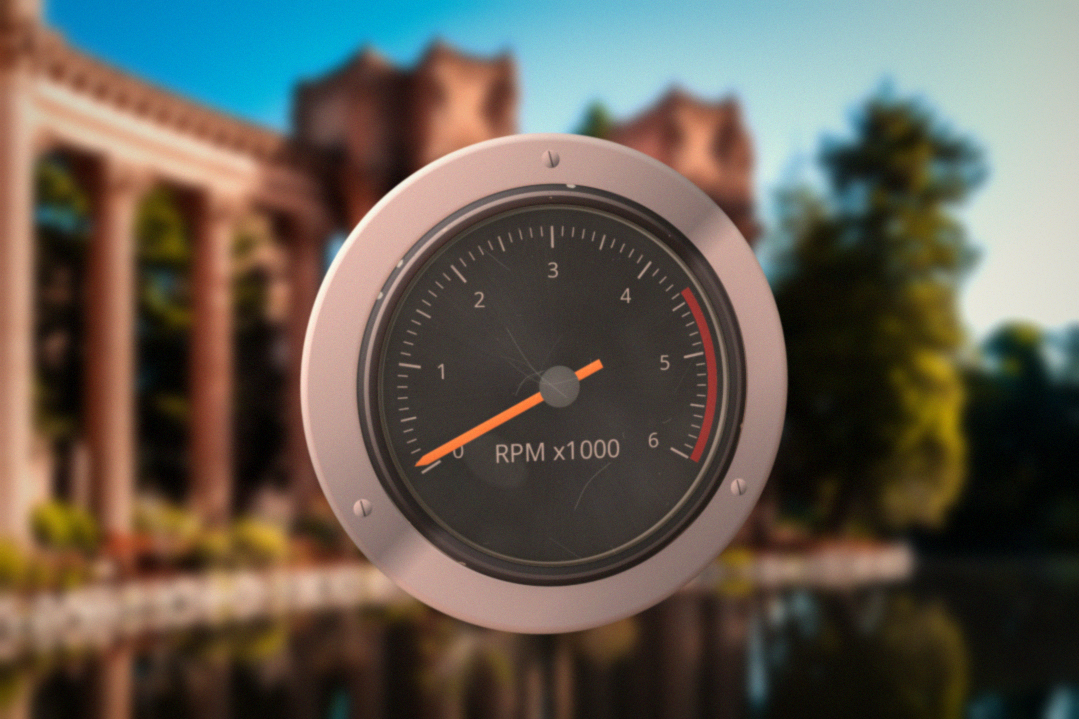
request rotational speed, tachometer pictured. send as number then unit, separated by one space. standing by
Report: 100 rpm
